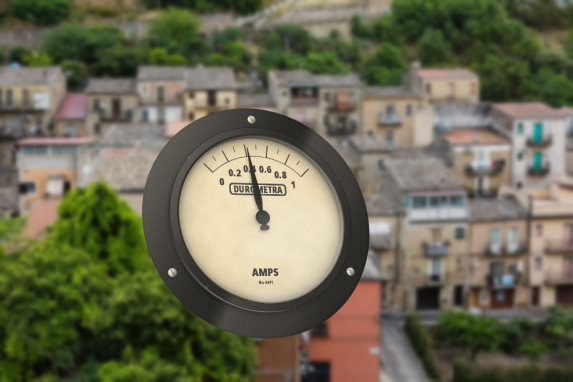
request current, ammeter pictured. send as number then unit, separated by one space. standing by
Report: 0.4 A
